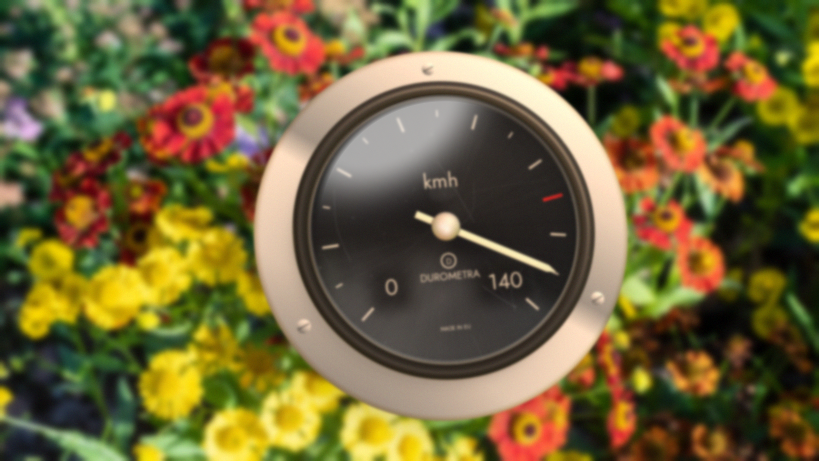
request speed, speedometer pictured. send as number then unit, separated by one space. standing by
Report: 130 km/h
